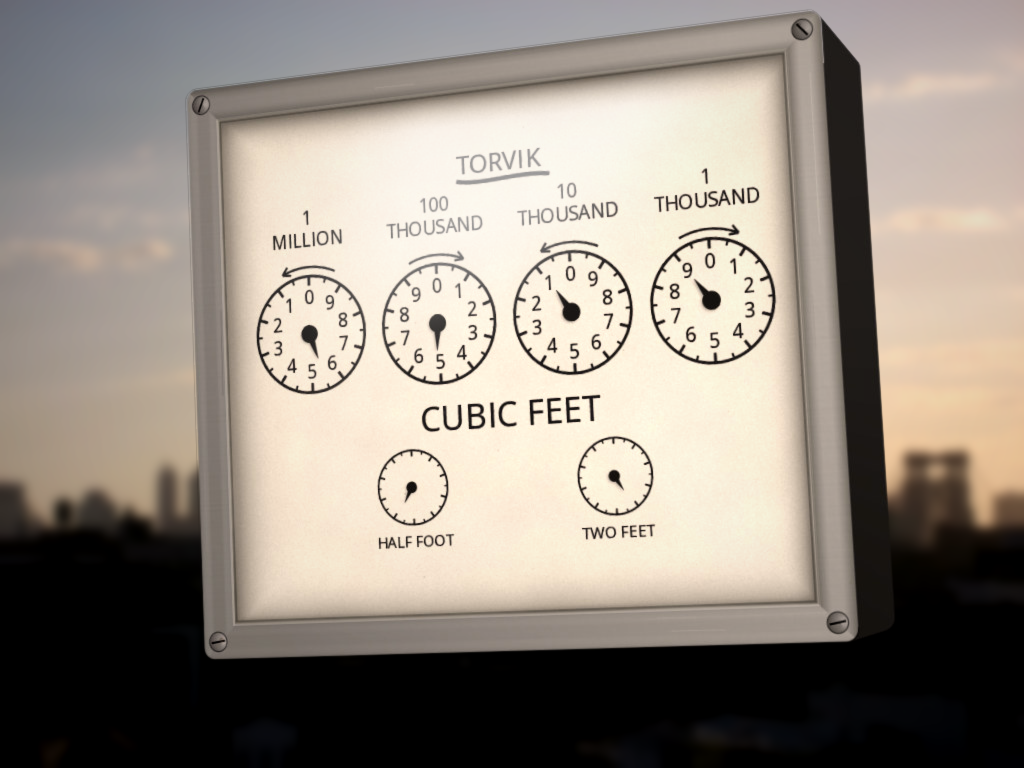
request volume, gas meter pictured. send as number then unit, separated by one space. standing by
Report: 550900 ft³
